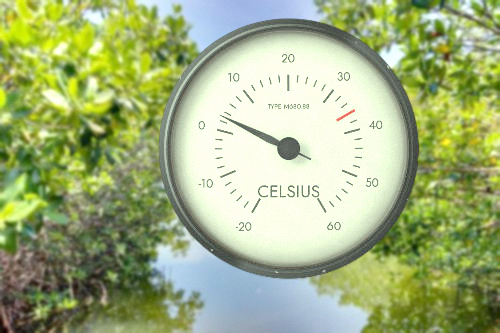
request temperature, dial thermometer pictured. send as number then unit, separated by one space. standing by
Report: 3 °C
